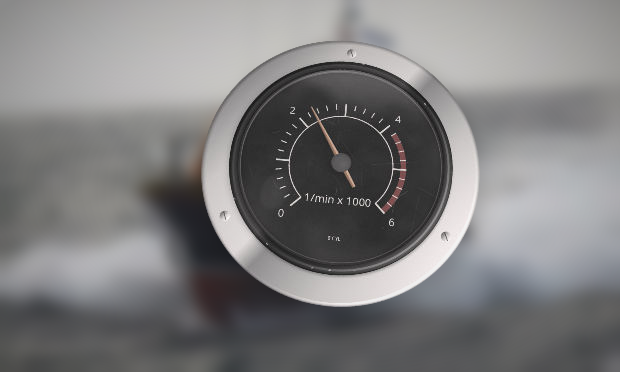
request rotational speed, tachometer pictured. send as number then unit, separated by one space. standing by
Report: 2300 rpm
